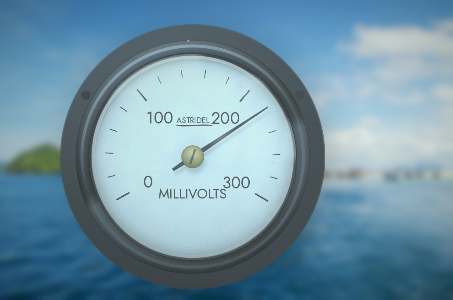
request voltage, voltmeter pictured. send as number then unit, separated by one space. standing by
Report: 220 mV
